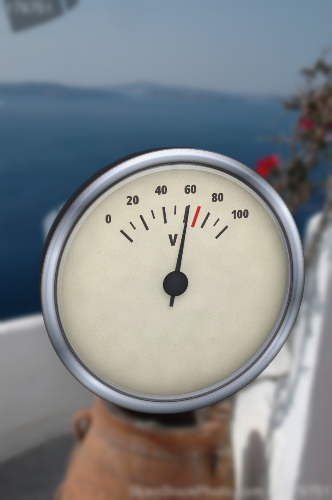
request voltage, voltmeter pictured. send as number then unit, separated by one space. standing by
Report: 60 V
